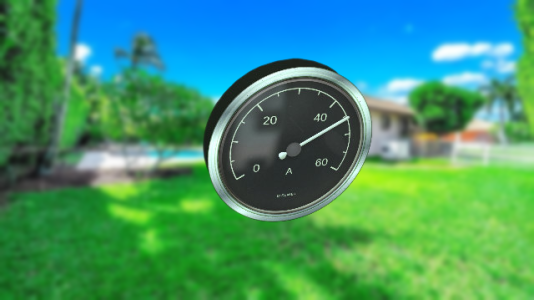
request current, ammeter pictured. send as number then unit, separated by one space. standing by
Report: 45 A
